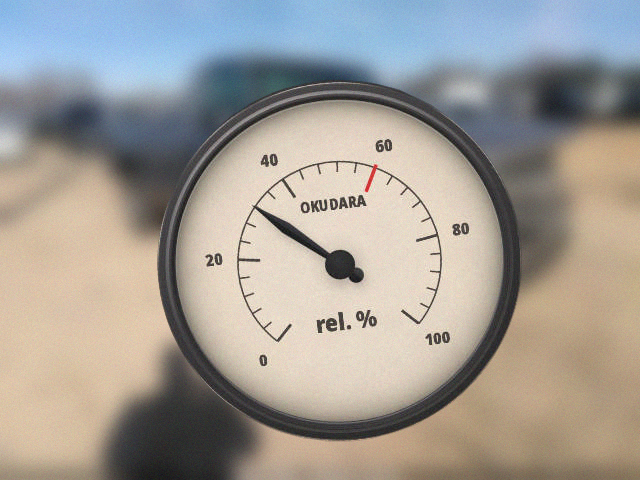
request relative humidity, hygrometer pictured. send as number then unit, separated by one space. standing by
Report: 32 %
